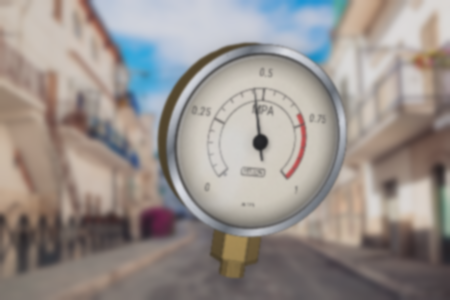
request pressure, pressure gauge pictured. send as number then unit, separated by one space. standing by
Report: 0.45 MPa
